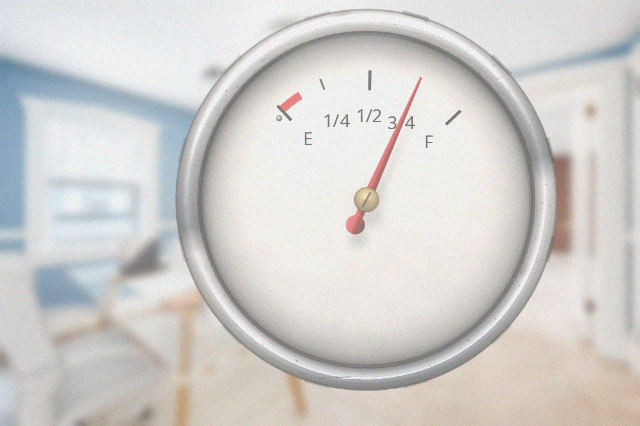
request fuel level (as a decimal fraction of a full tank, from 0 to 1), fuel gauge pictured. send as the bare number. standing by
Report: 0.75
